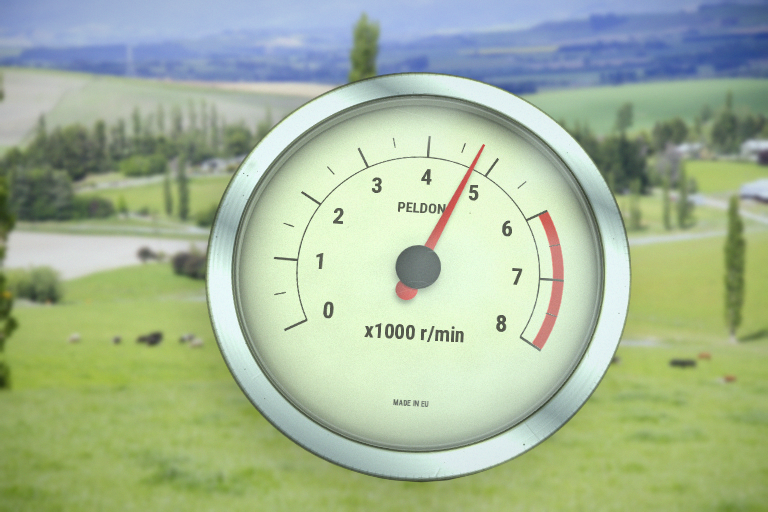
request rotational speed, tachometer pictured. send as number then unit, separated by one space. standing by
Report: 4750 rpm
